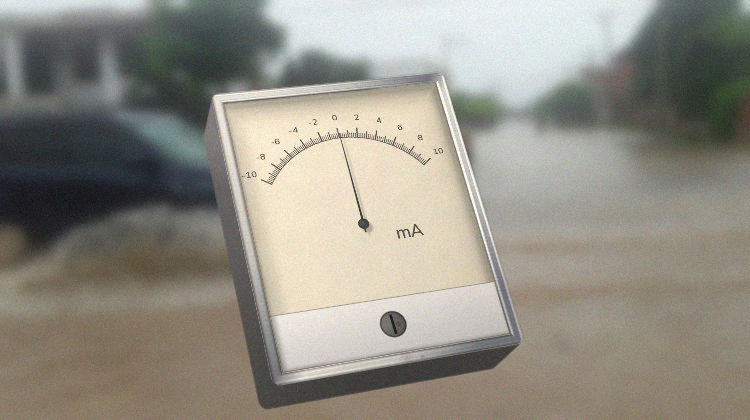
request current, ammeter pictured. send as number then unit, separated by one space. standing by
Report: 0 mA
